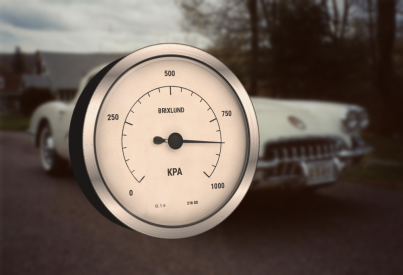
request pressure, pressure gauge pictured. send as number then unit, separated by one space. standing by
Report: 850 kPa
